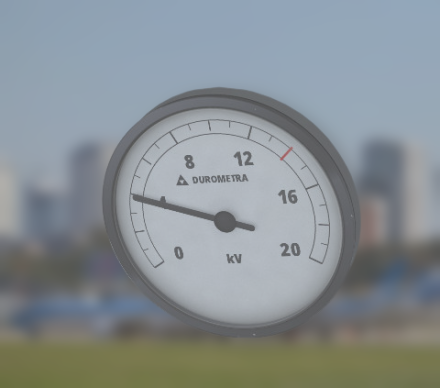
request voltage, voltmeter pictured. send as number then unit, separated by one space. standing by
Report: 4 kV
